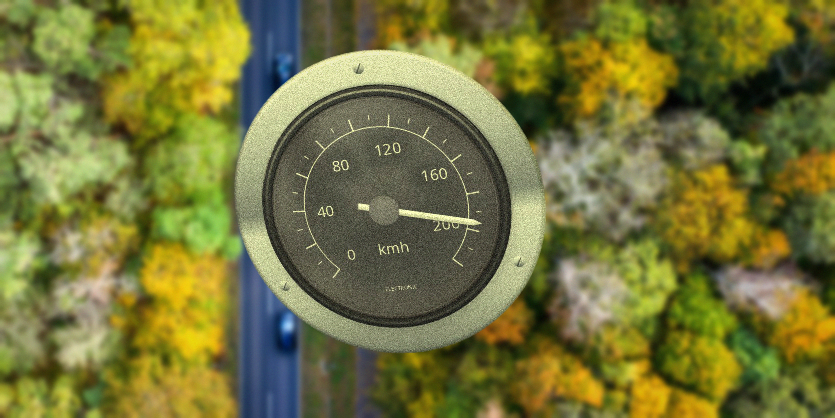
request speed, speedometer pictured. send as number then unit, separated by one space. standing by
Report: 195 km/h
